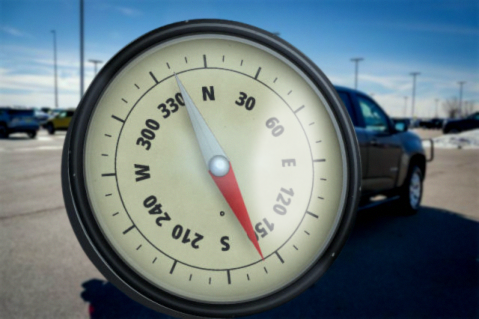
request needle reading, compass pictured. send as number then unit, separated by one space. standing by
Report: 160 °
